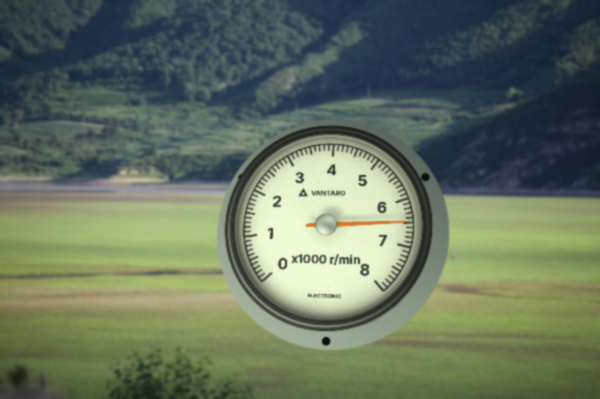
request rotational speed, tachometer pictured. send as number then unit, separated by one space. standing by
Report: 6500 rpm
